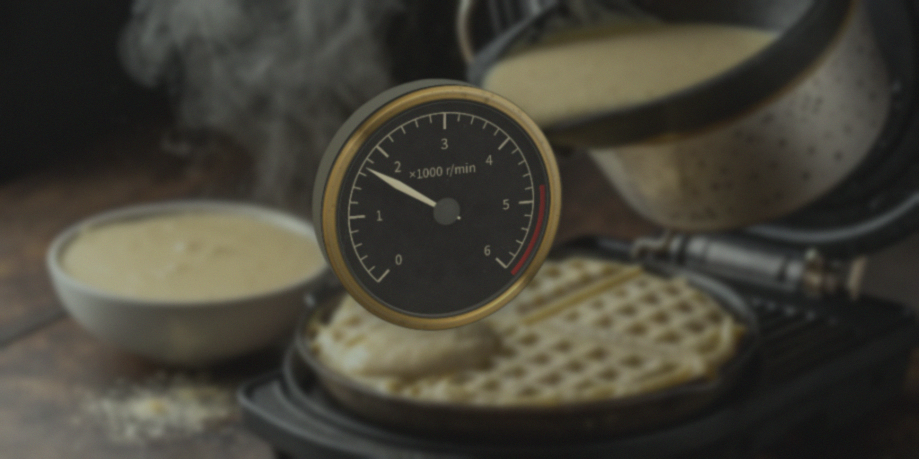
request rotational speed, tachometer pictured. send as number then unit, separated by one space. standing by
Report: 1700 rpm
